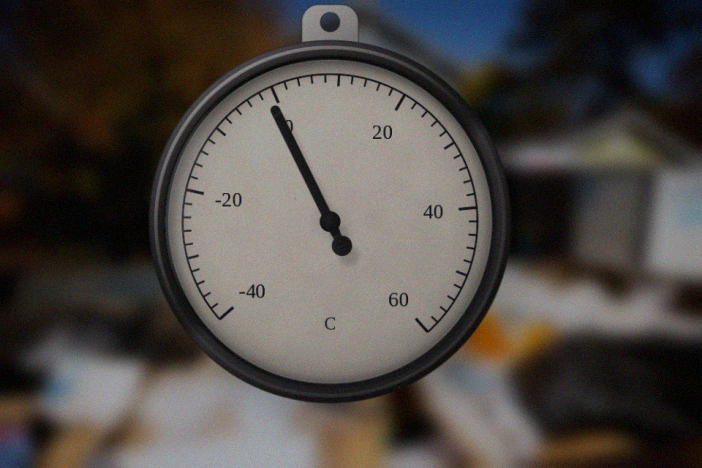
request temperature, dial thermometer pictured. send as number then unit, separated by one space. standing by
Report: -1 °C
